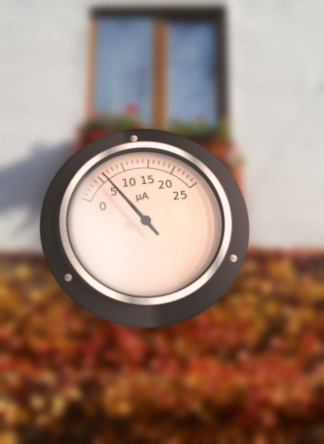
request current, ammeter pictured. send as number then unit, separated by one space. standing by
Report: 6 µA
